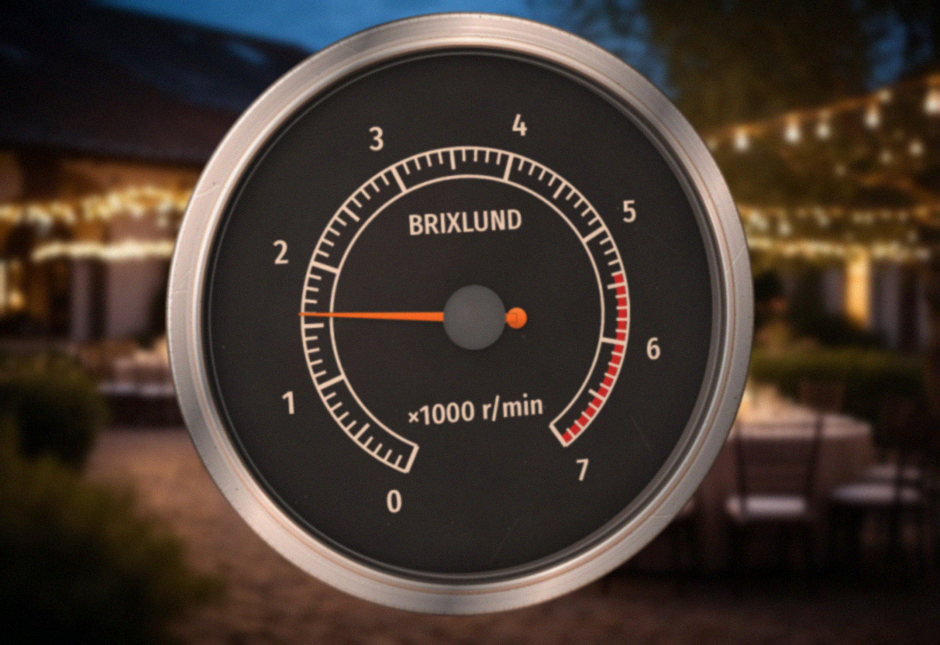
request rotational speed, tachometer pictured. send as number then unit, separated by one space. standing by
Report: 1600 rpm
